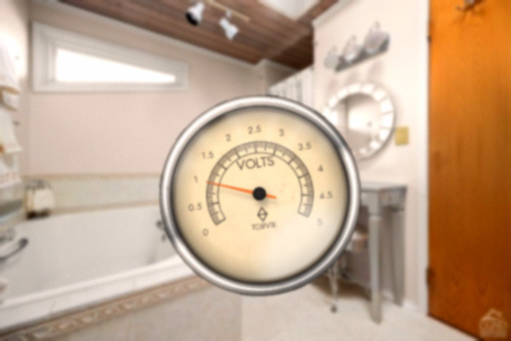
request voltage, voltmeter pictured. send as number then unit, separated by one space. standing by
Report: 1 V
